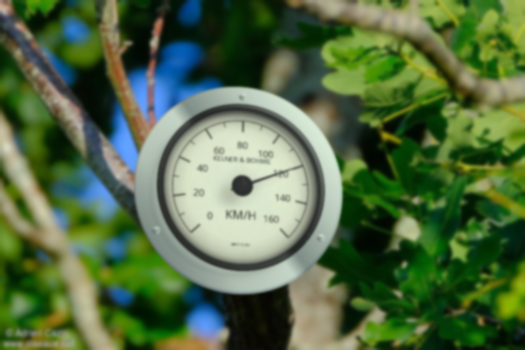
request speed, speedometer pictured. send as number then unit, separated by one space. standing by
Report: 120 km/h
